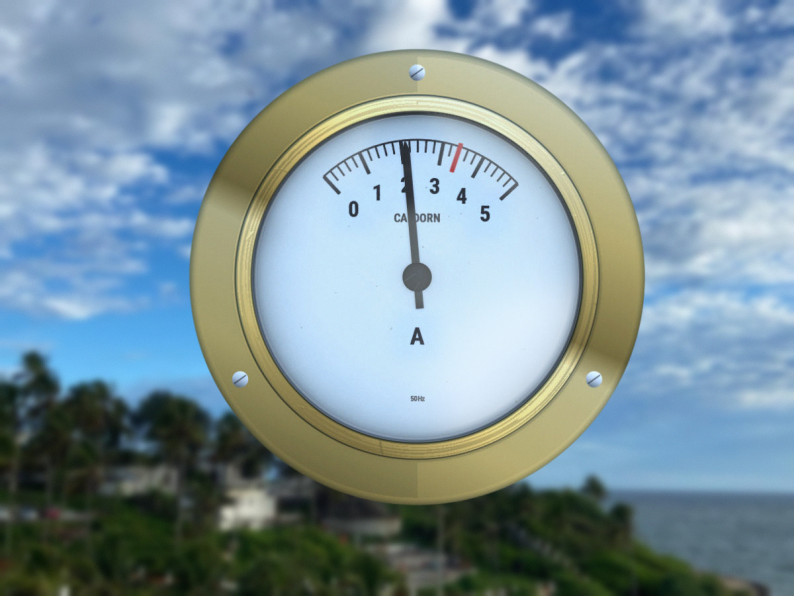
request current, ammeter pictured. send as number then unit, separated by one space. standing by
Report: 2.1 A
